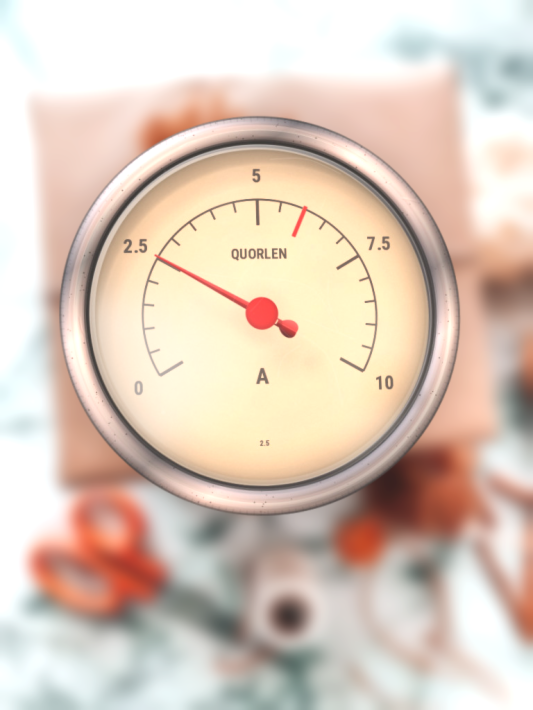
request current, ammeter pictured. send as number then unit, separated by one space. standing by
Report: 2.5 A
